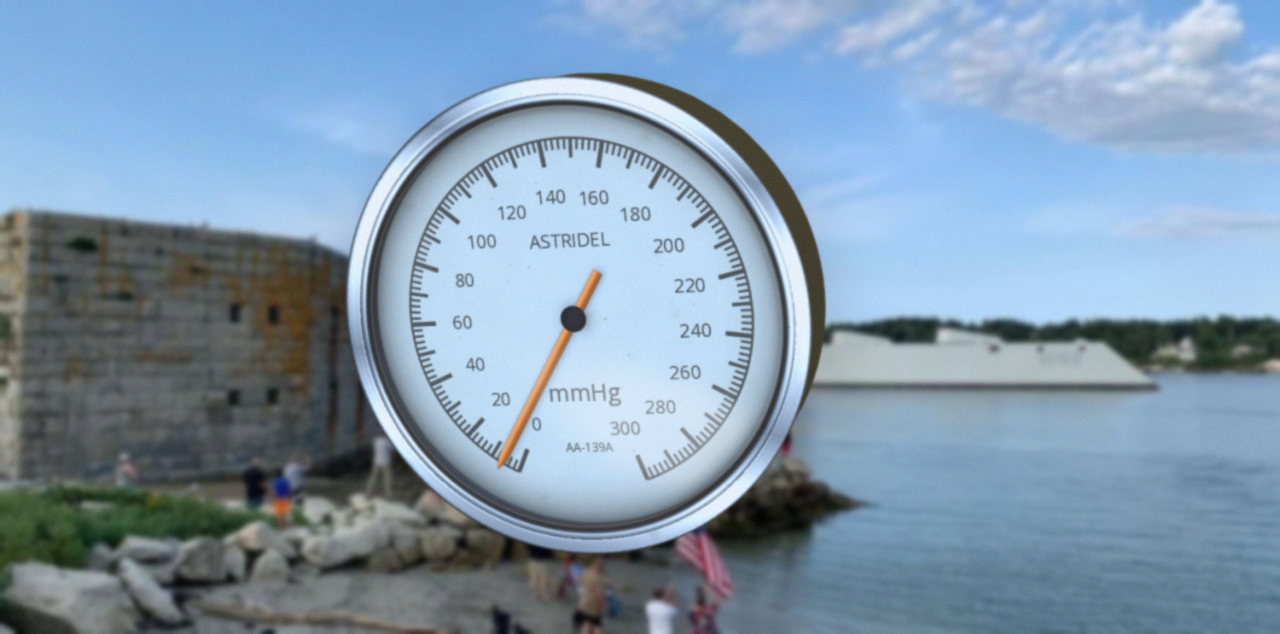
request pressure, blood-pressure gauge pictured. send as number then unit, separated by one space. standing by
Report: 6 mmHg
